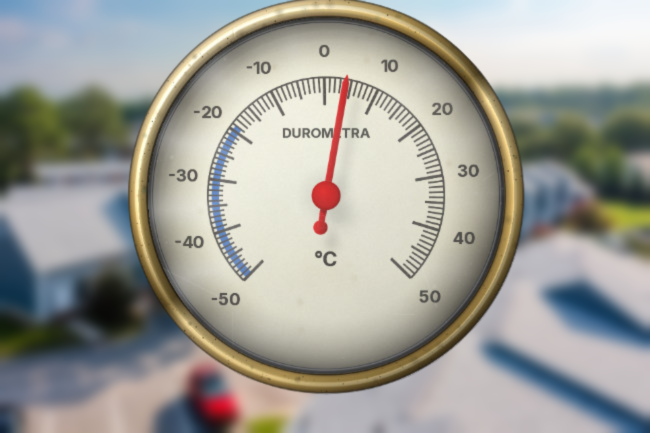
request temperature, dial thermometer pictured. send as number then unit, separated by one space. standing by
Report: 4 °C
